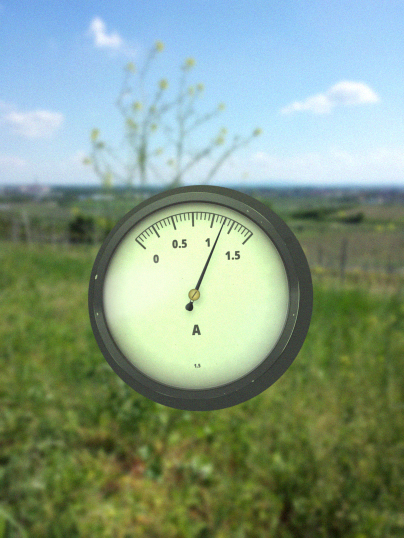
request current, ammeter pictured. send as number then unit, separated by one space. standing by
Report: 1.15 A
